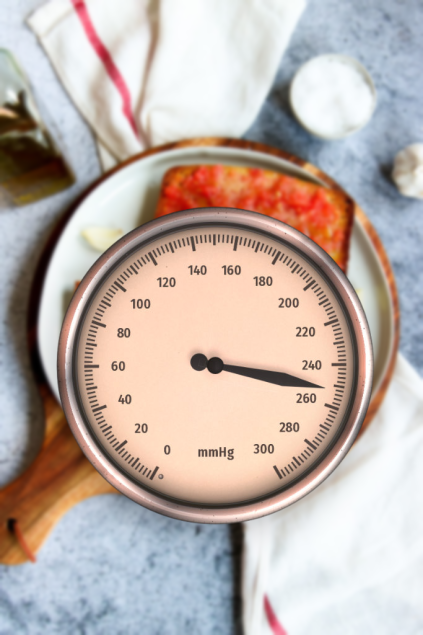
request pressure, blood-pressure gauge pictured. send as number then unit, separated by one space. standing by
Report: 252 mmHg
